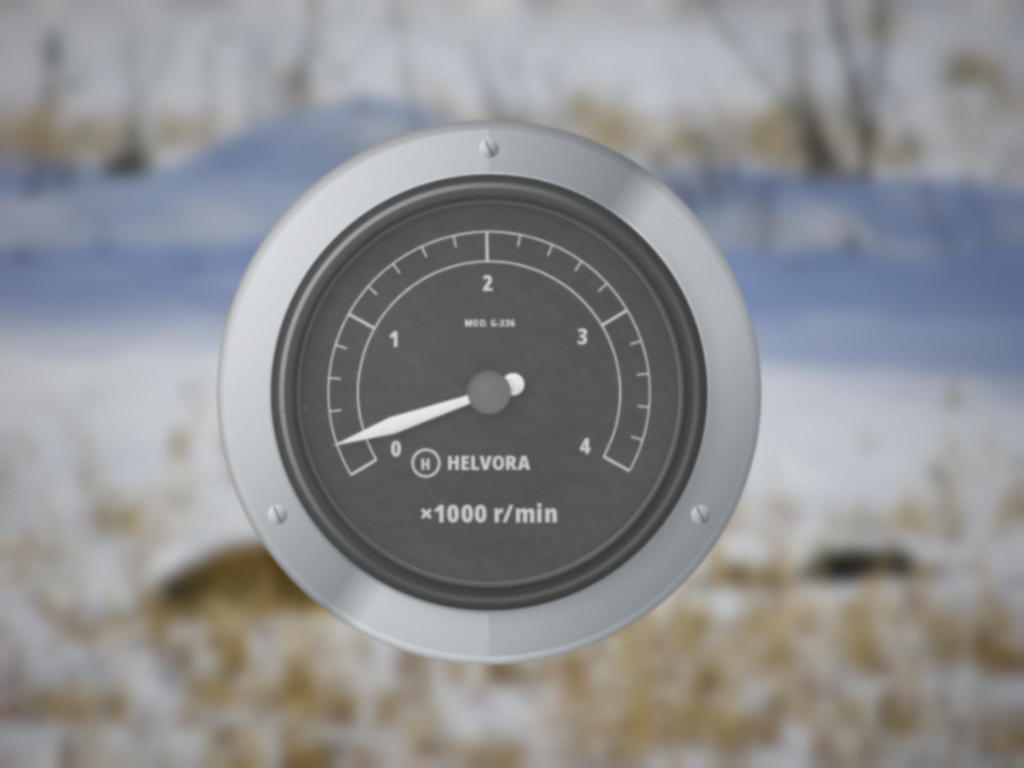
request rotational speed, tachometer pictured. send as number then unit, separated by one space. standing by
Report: 200 rpm
